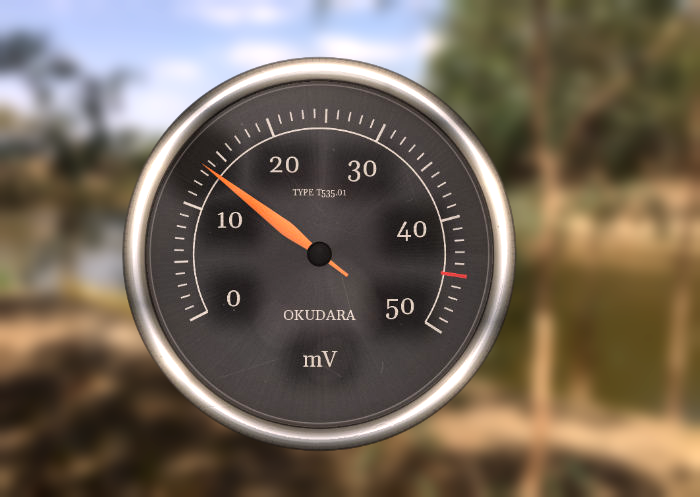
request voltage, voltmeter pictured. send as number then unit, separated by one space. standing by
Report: 13.5 mV
